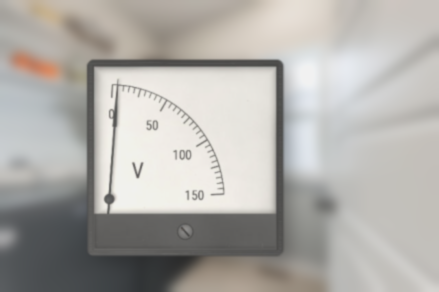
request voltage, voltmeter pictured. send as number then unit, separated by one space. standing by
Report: 5 V
